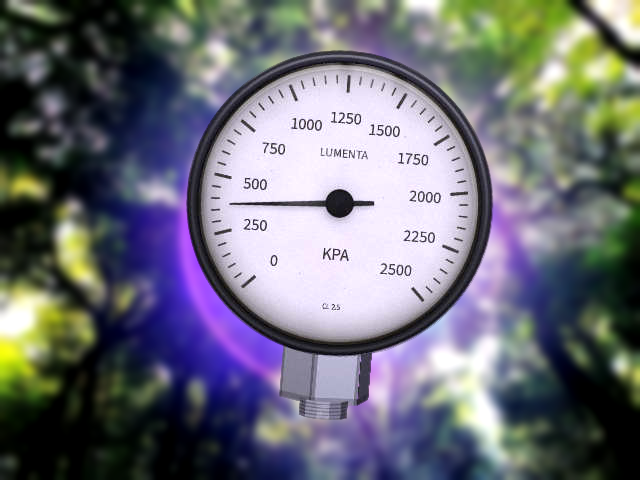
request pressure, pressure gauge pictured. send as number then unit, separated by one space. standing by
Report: 375 kPa
